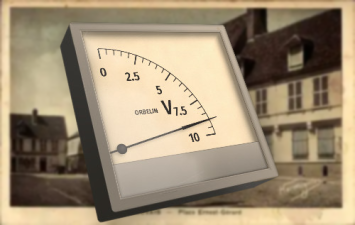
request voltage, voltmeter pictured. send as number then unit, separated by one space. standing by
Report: 9 V
